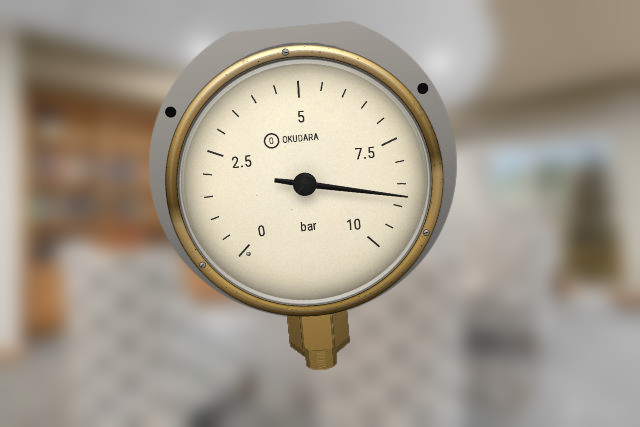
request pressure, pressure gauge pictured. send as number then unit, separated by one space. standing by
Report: 8.75 bar
